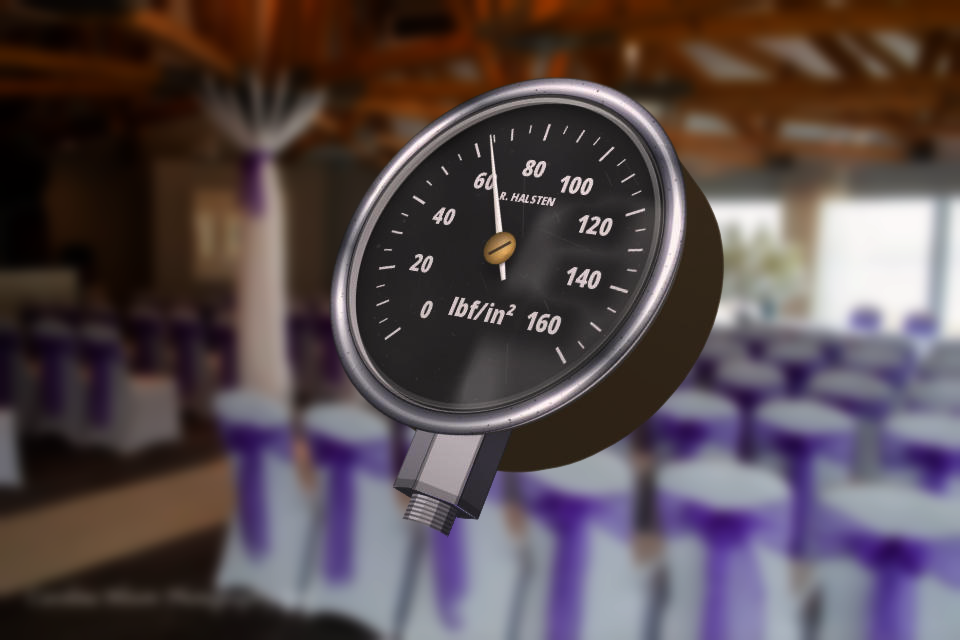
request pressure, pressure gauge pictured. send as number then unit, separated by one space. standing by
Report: 65 psi
